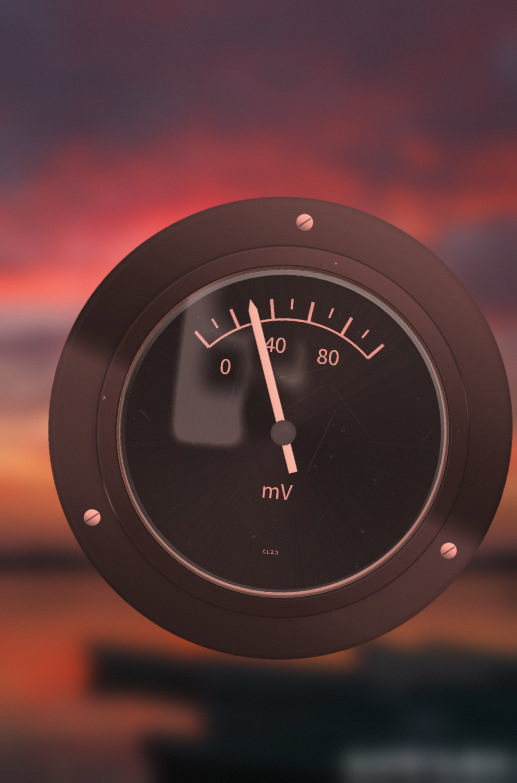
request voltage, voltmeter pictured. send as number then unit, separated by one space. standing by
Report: 30 mV
